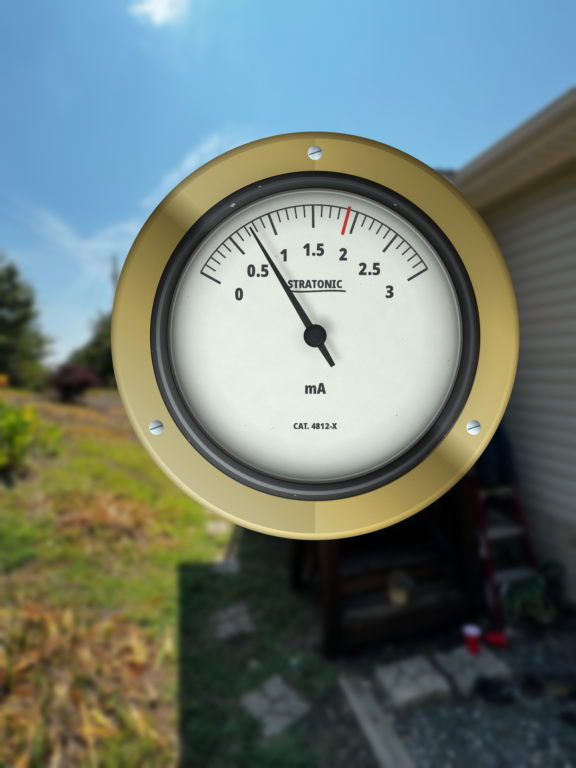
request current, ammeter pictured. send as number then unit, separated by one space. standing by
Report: 0.75 mA
